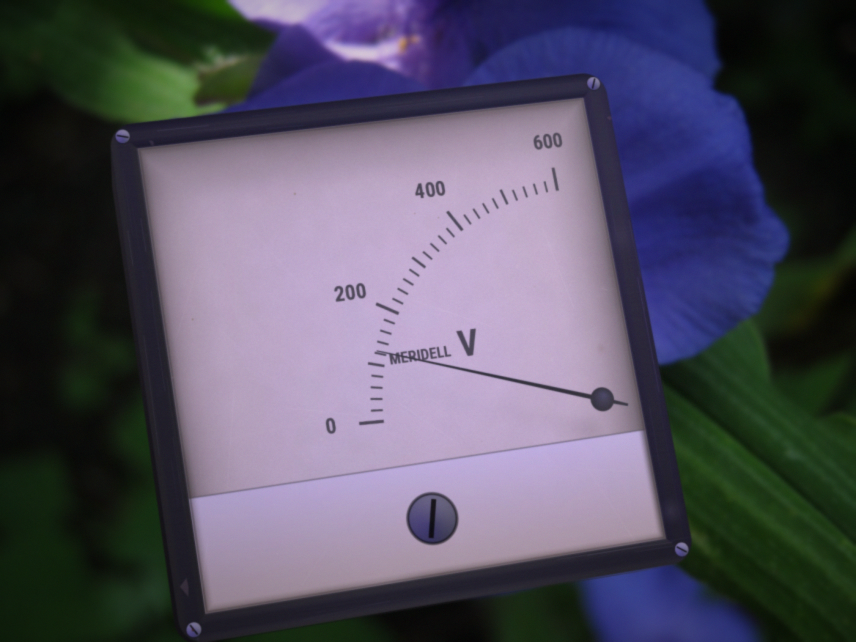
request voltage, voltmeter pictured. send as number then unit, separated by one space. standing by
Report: 120 V
